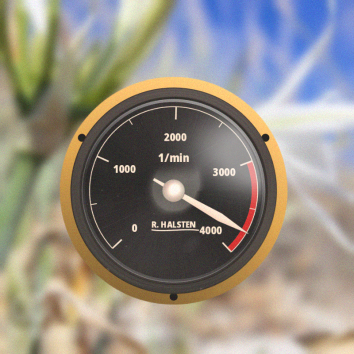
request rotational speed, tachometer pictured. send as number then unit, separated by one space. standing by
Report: 3750 rpm
